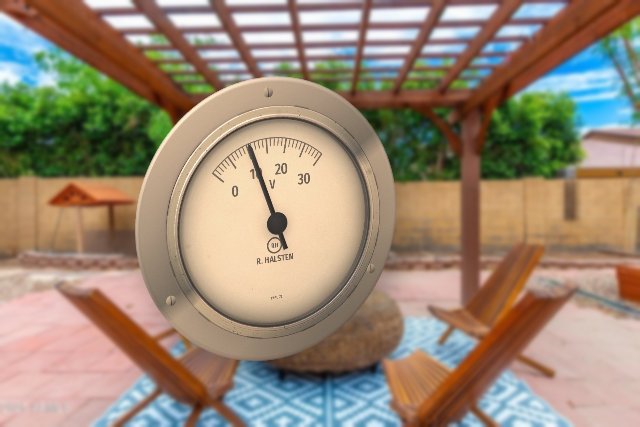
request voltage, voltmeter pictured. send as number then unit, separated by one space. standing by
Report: 10 V
